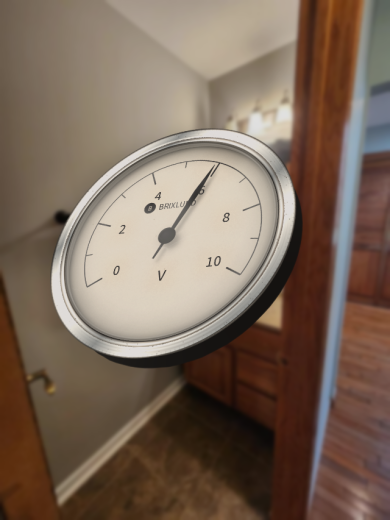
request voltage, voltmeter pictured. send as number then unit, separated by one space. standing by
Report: 6 V
